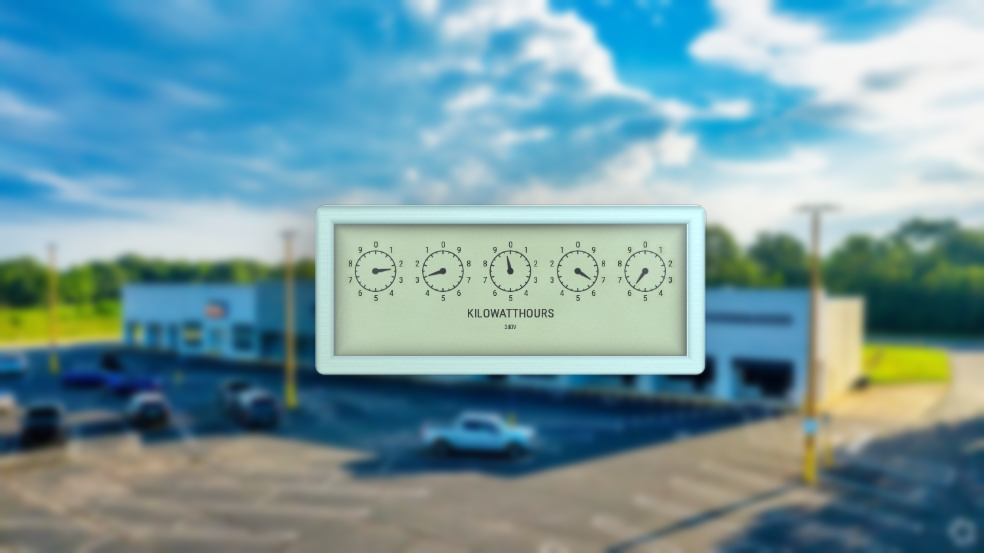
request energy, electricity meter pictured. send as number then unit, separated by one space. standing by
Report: 22966 kWh
